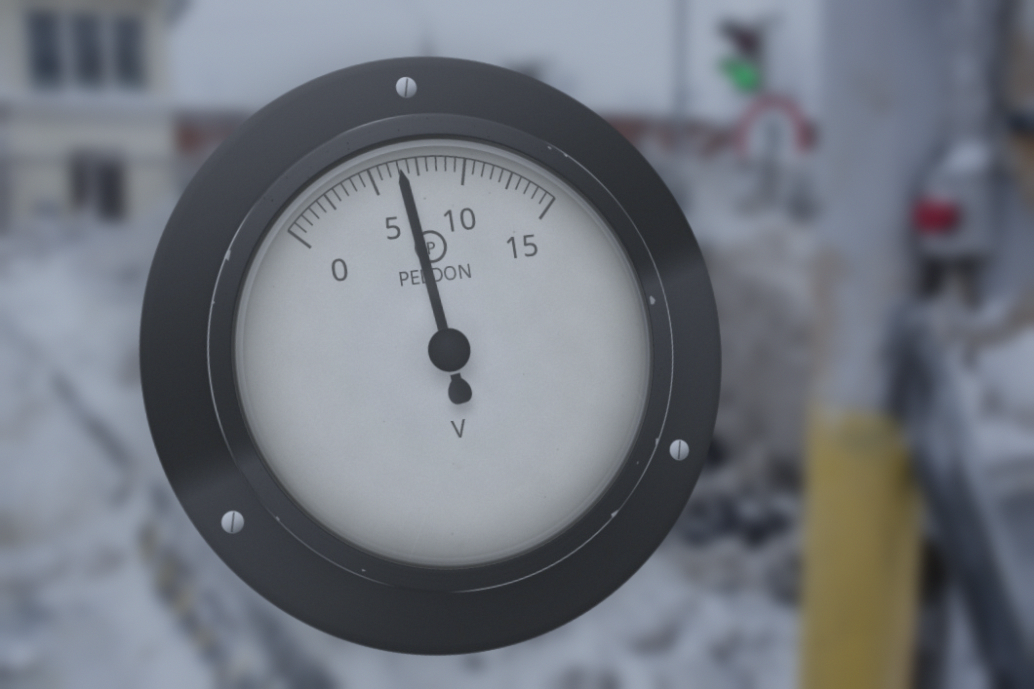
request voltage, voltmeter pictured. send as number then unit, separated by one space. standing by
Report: 6.5 V
